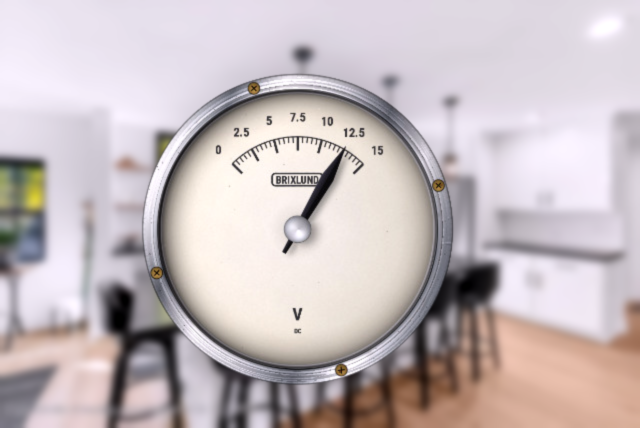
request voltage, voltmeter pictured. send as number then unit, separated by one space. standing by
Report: 12.5 V
